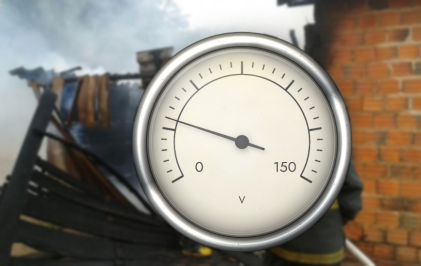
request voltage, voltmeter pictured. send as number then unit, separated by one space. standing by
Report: 30 V
